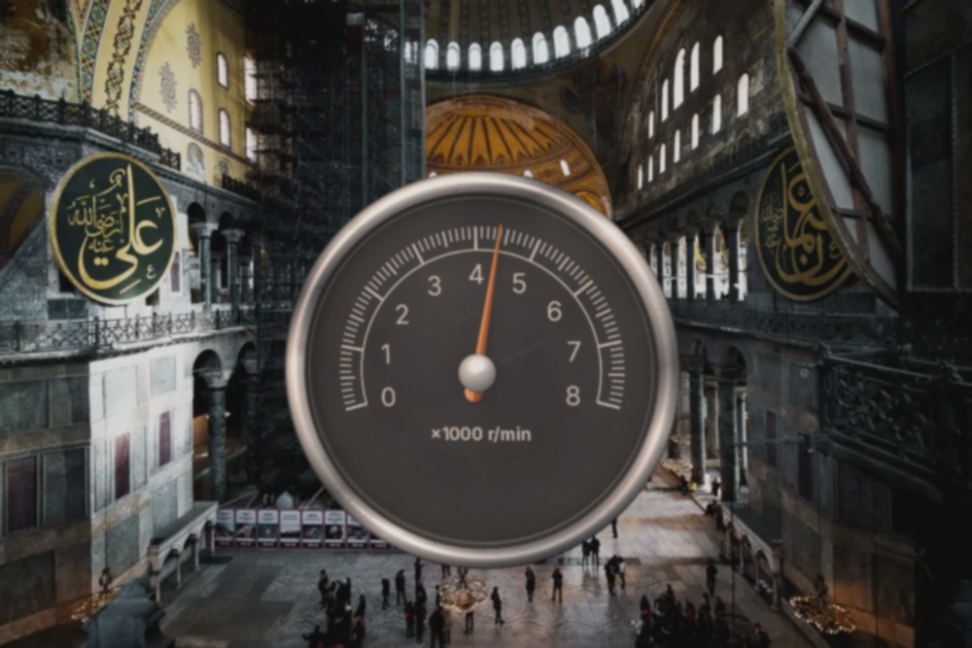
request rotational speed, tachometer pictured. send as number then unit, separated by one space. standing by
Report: 4400 rpm
